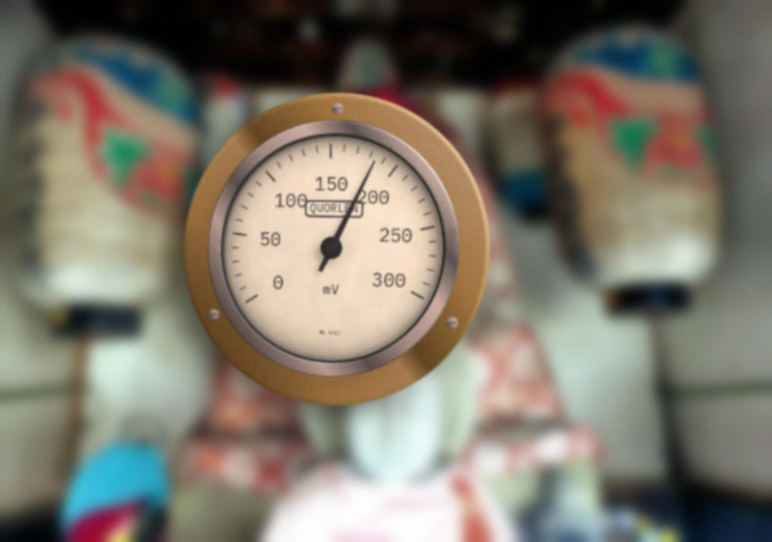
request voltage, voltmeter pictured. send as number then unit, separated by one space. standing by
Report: 185 mV
